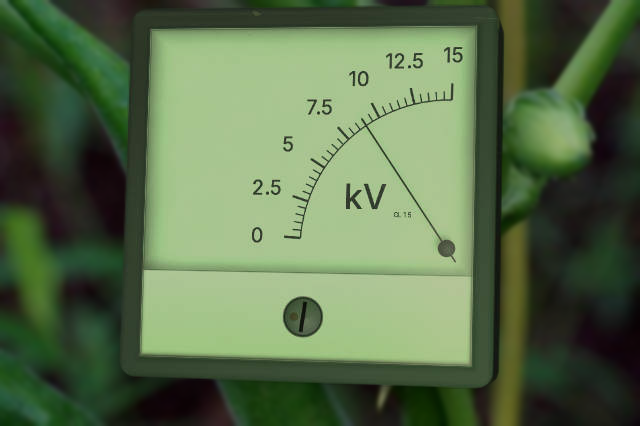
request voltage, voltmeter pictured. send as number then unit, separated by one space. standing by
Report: 9 kV
